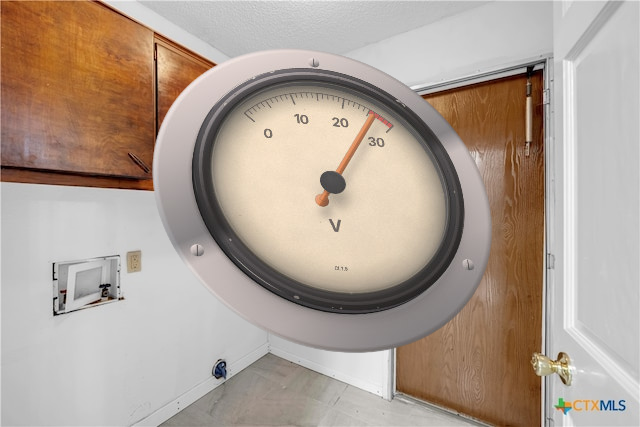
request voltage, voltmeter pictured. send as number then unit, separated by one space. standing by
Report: 26 V
